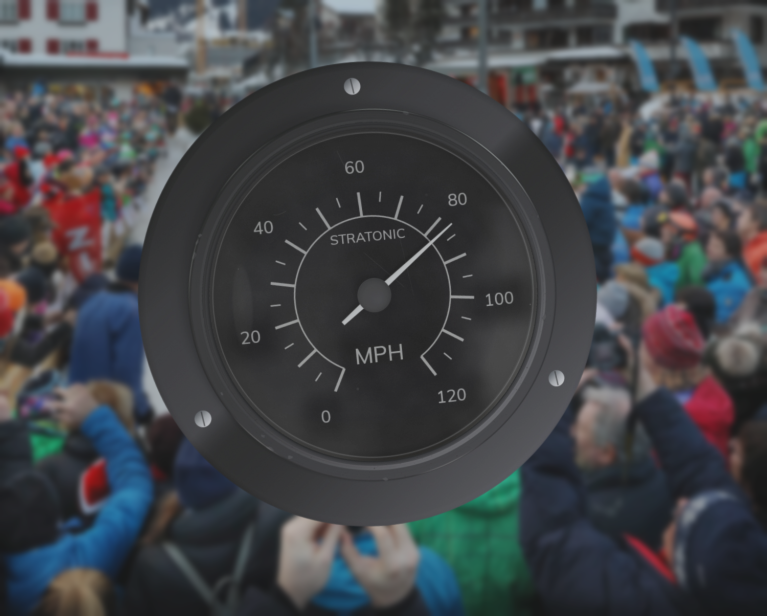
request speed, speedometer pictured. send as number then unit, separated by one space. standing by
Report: 82.5 mph
